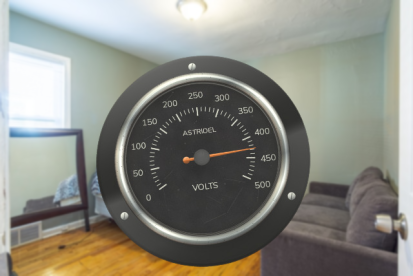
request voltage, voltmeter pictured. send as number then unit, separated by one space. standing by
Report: 430 V
